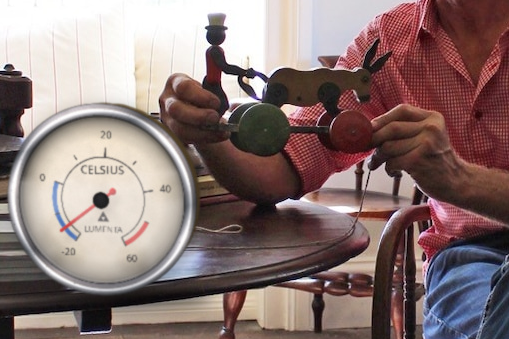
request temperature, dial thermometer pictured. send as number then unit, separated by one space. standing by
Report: -15 °C
